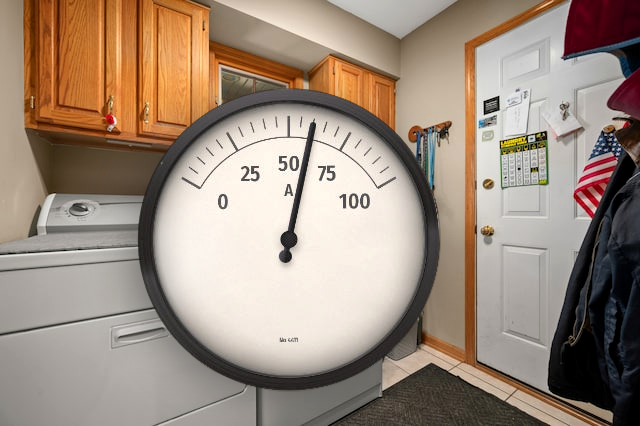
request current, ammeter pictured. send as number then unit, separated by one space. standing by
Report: 60 A
